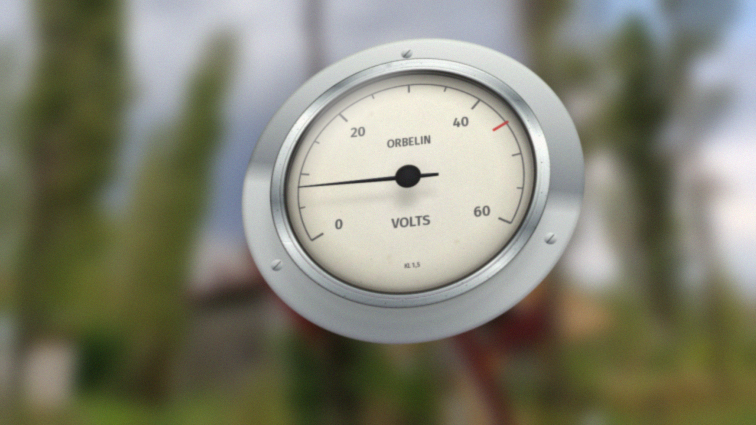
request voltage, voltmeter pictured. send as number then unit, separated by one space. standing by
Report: 7.5 V
